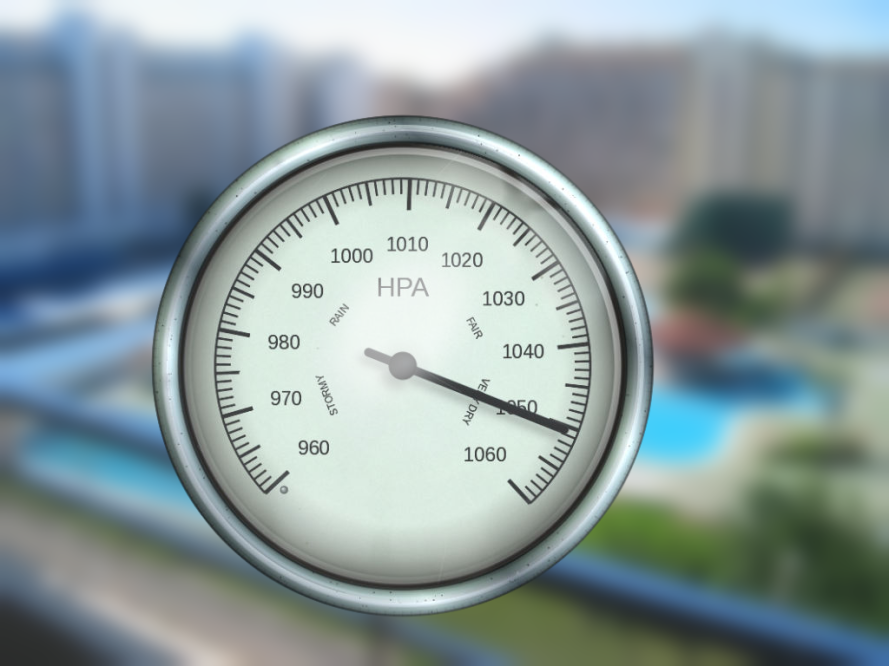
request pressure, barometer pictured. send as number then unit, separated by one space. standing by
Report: 1050.5 hPa
